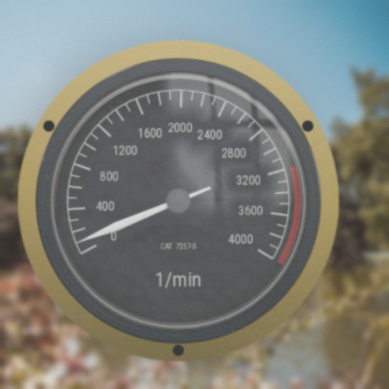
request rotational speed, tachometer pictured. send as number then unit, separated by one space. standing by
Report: 100 rpm
